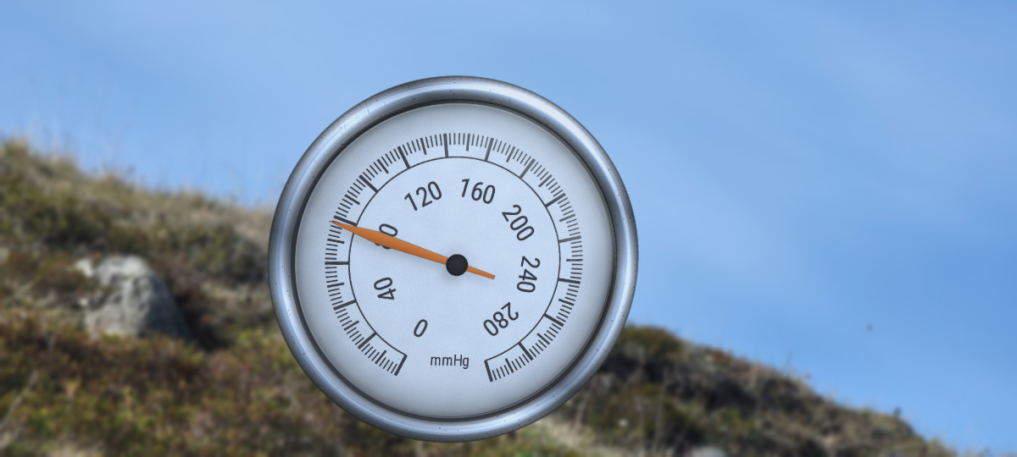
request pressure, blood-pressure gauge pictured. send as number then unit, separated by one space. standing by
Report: 78 mmHg
